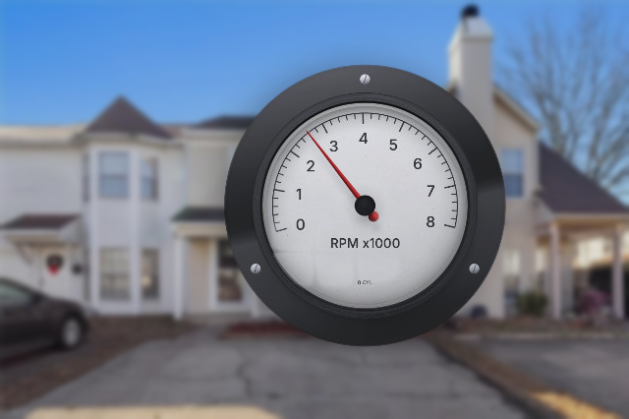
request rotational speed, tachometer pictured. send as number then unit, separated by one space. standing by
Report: 2600 rpm
